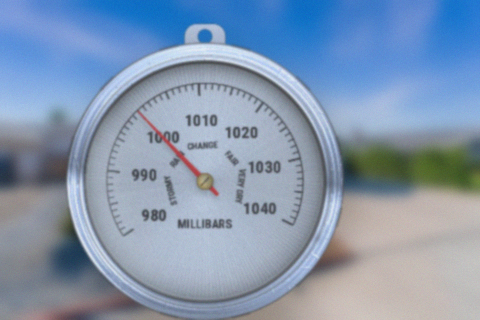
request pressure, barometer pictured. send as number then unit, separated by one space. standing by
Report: 1000 mbar
